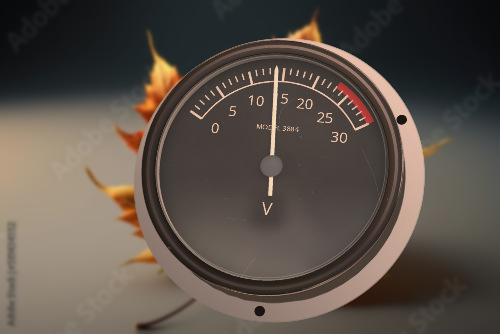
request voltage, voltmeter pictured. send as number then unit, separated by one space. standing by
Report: 14 V
